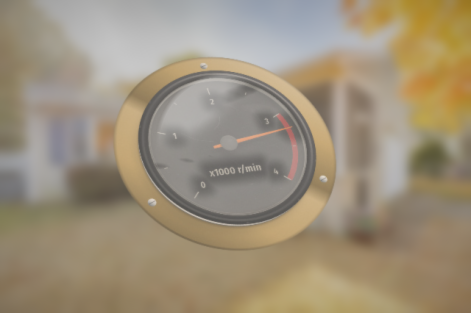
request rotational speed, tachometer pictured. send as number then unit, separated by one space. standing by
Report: 3250 rpm
